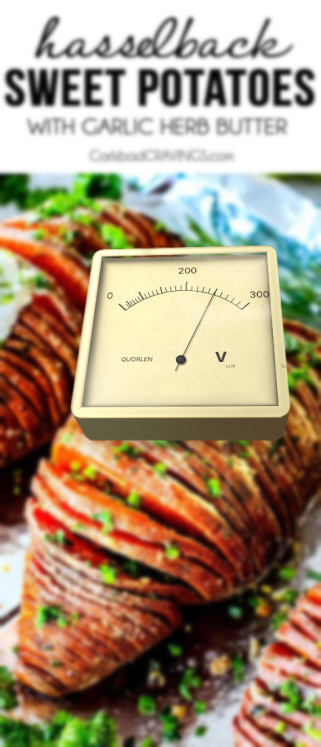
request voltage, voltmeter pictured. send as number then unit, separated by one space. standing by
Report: 250 V
